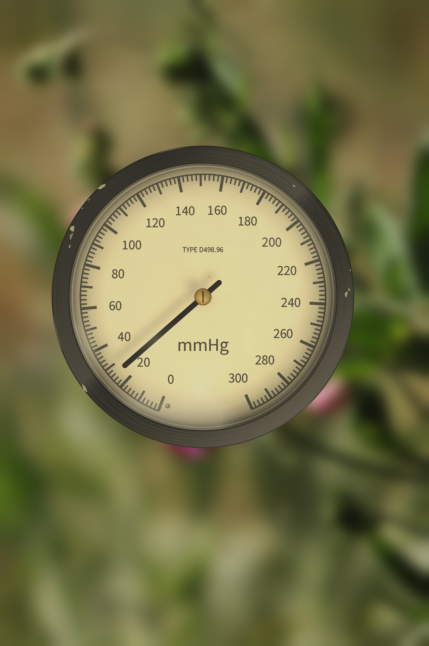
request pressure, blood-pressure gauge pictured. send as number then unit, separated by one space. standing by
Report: 26 mmHg
